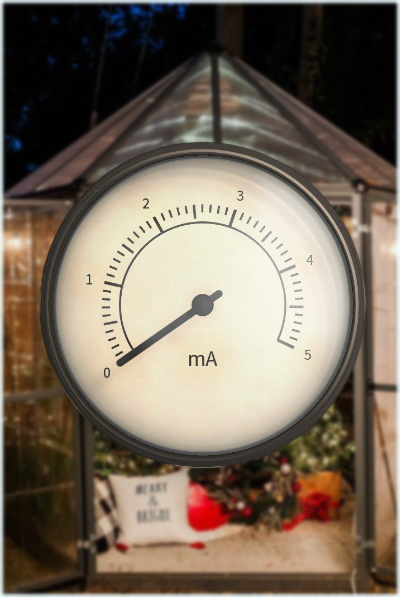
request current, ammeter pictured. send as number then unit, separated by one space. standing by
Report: 0 mA
